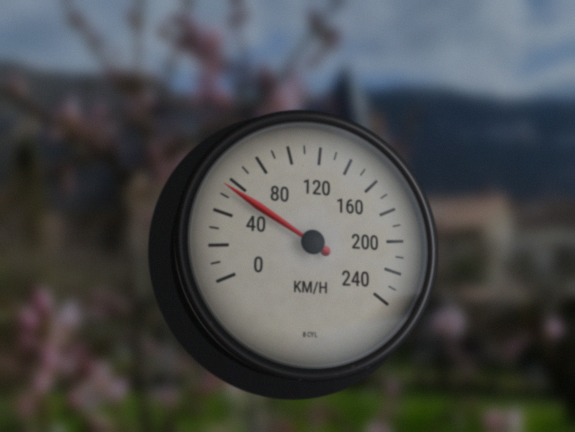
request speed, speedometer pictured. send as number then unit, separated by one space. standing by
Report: 55 km/h
